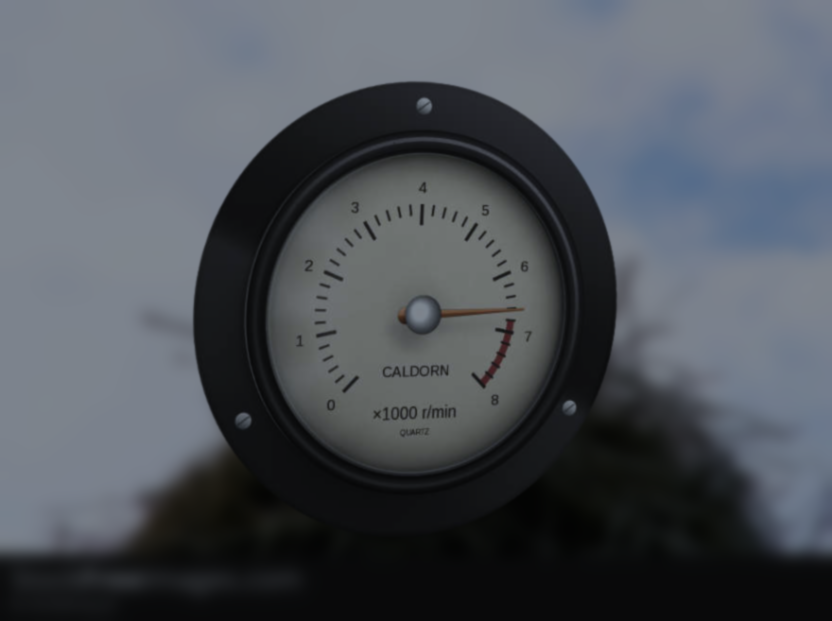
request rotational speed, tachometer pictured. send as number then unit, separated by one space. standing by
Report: 6600 rpm
